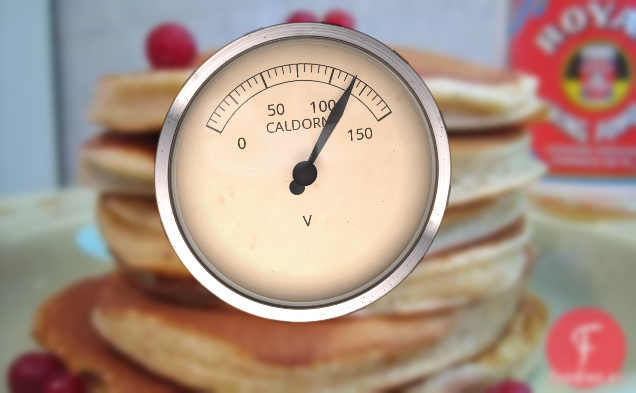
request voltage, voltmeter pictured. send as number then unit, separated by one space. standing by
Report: 115 V
